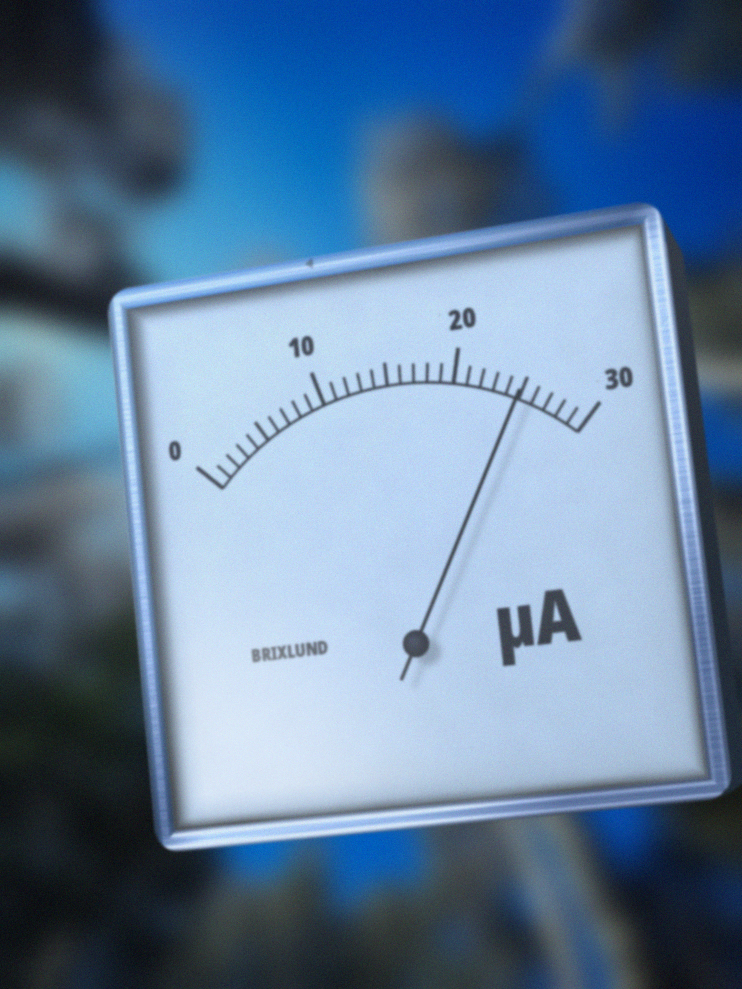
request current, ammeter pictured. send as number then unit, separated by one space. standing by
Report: 25 µA
